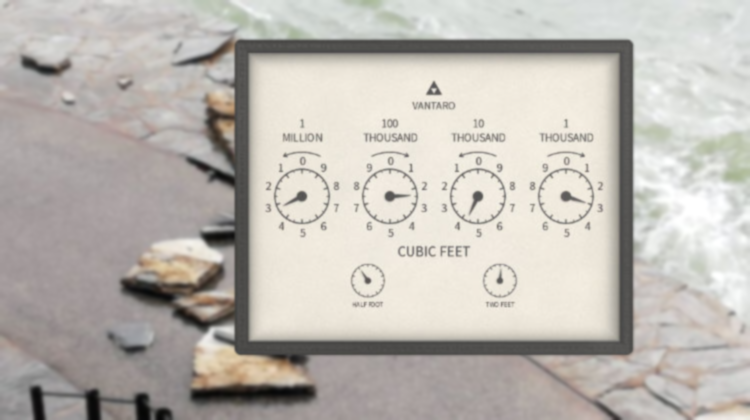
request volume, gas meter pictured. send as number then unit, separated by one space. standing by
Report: 324300 ft³
